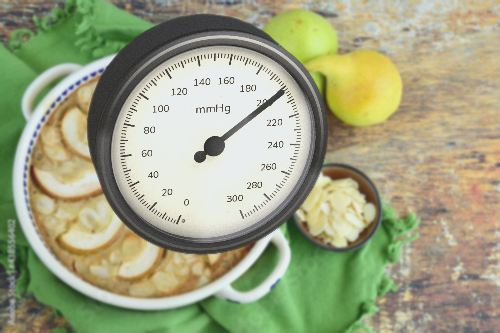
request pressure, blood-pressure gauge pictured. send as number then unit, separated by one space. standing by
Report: 200 mmHg
